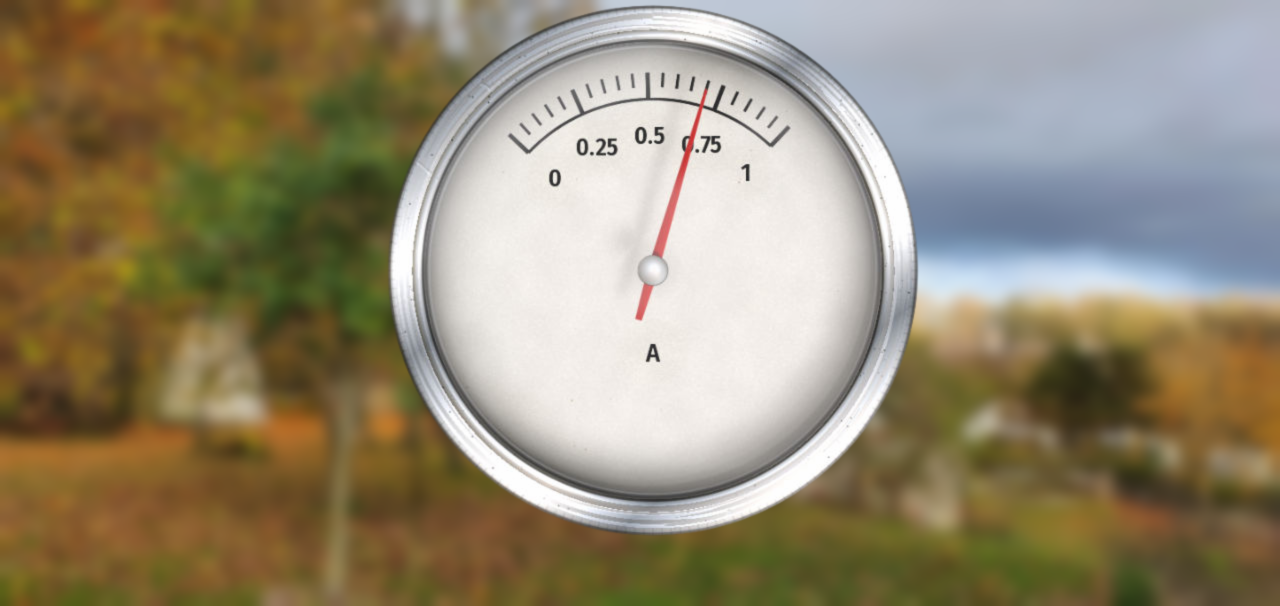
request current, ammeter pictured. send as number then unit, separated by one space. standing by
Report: 0.7 A
